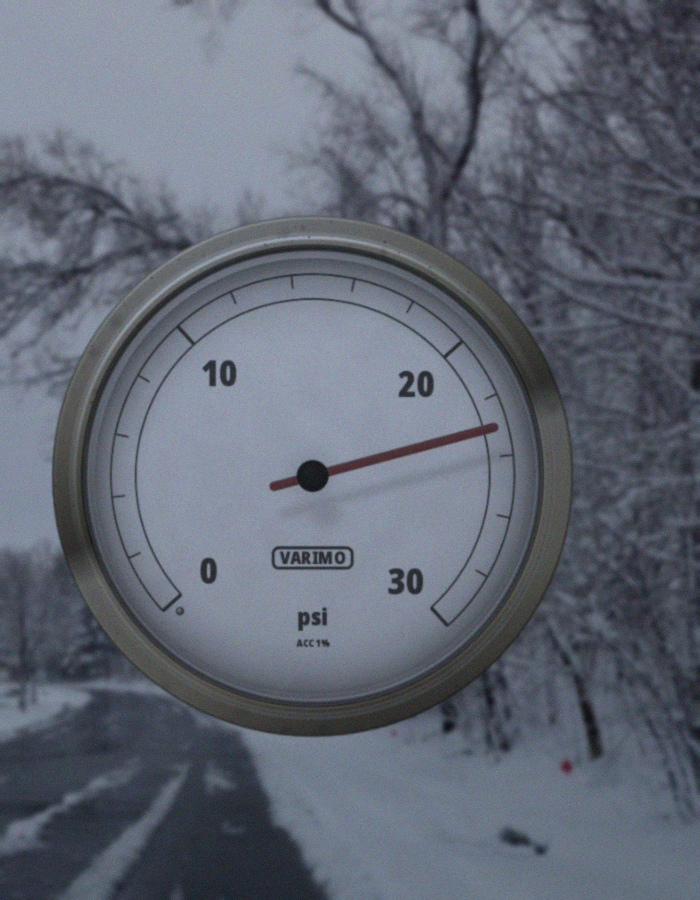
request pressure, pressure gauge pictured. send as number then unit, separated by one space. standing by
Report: 23 psi
